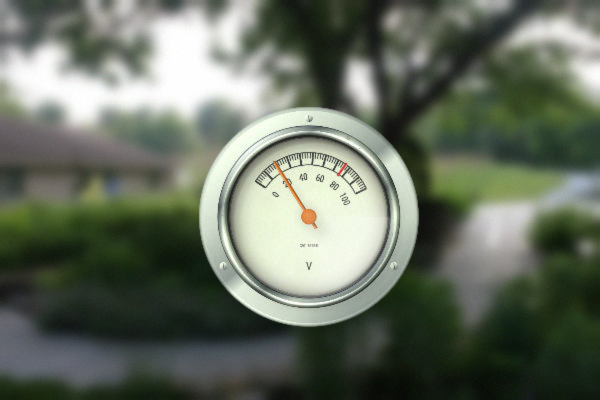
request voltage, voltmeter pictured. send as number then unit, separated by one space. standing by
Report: 20 V
